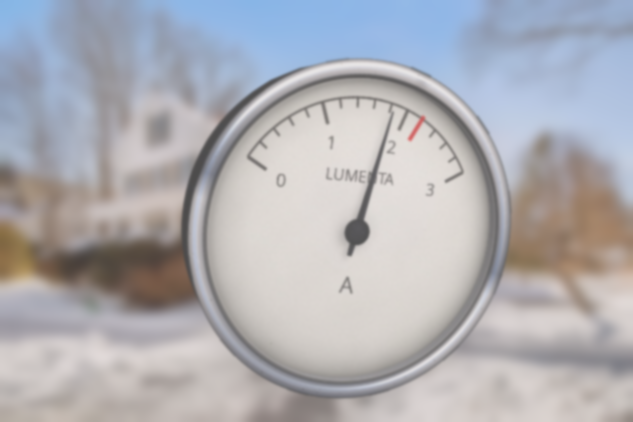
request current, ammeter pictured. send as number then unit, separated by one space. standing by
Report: 1.8 A
